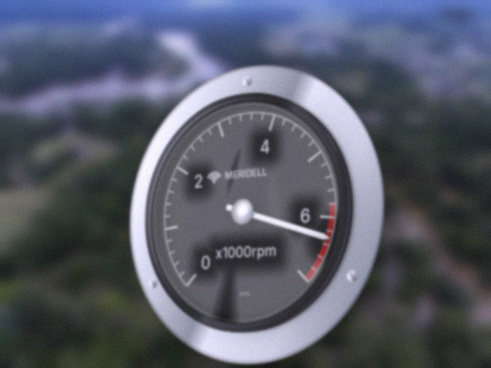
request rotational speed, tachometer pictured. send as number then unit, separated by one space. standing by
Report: 6300 rpm
